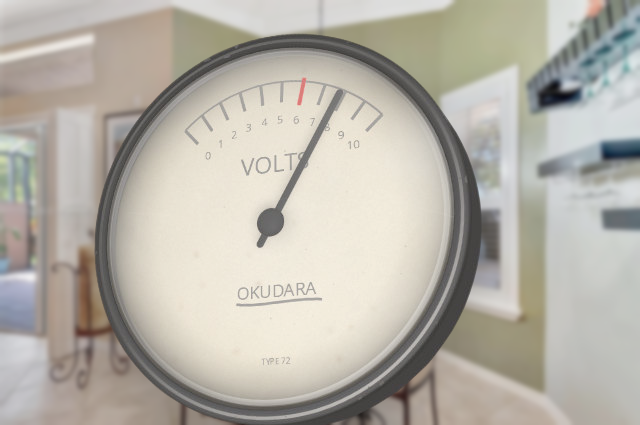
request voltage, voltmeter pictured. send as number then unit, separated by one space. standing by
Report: 8 V
